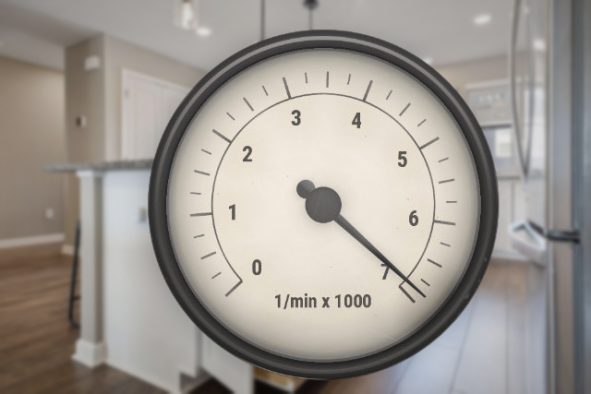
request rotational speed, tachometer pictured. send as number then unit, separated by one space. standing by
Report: 6875 rpm
